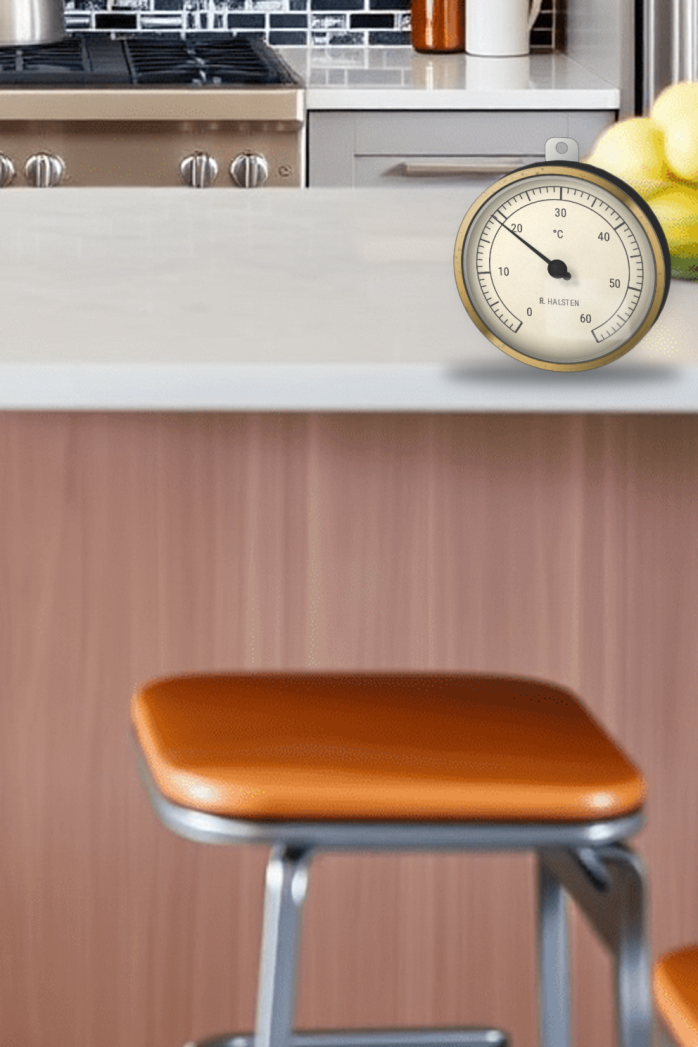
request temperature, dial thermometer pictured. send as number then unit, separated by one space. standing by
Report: 19 °C
